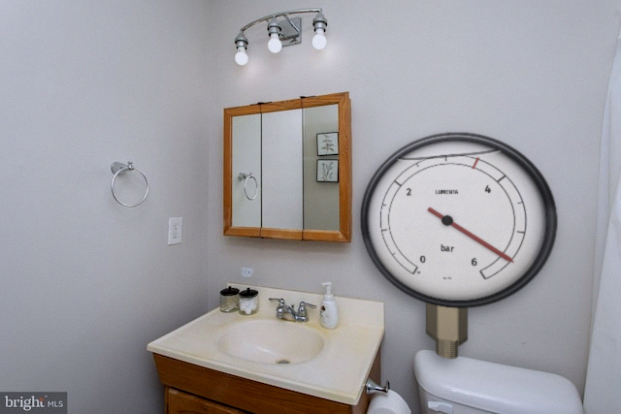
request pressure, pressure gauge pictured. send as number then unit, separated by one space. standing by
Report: 5.5 bar
